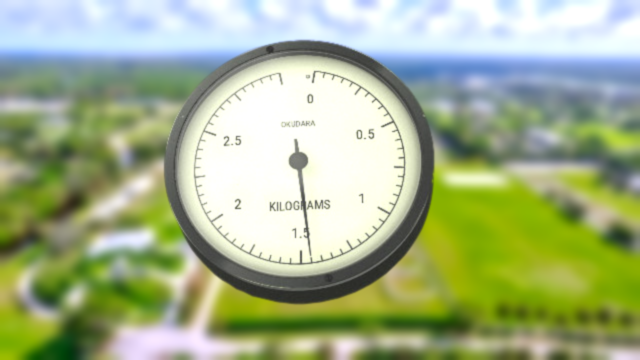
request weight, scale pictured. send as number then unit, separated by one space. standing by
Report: 1.45 kg
